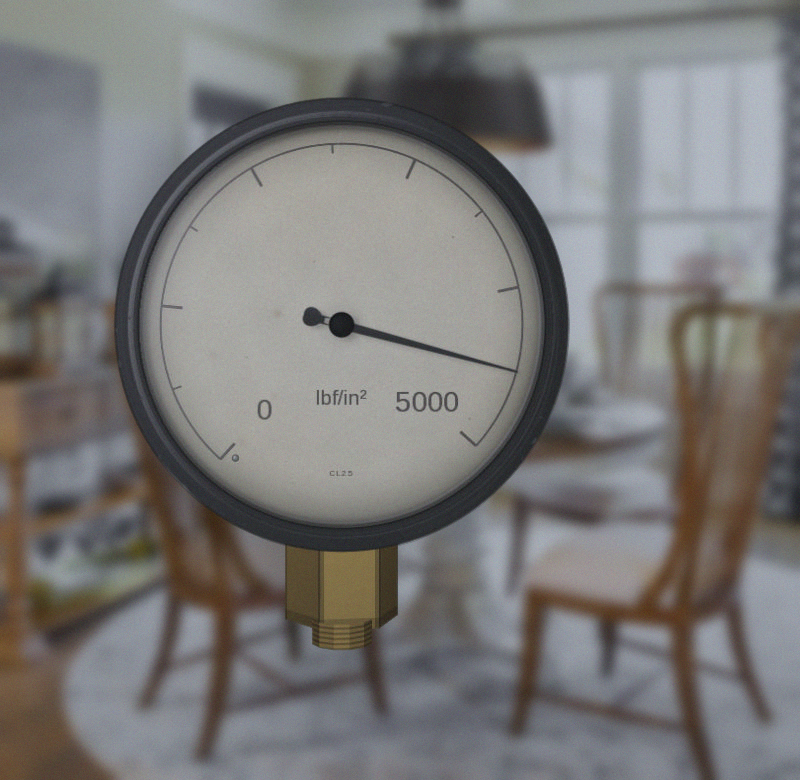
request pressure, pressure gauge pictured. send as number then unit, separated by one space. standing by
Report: 4500 psi
